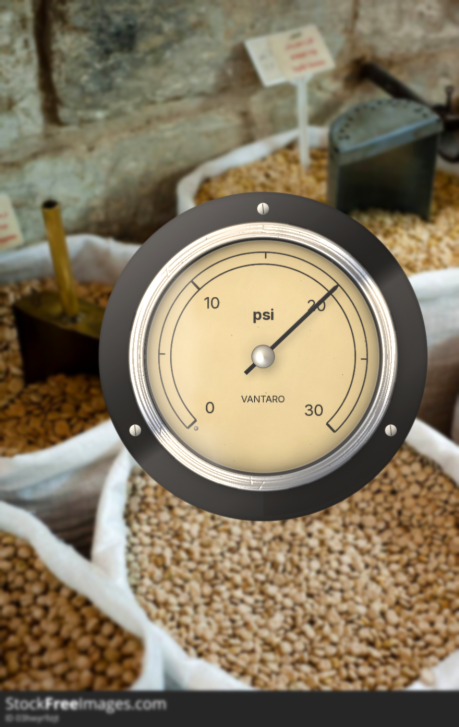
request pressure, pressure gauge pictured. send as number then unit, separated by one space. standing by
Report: 20 psi
